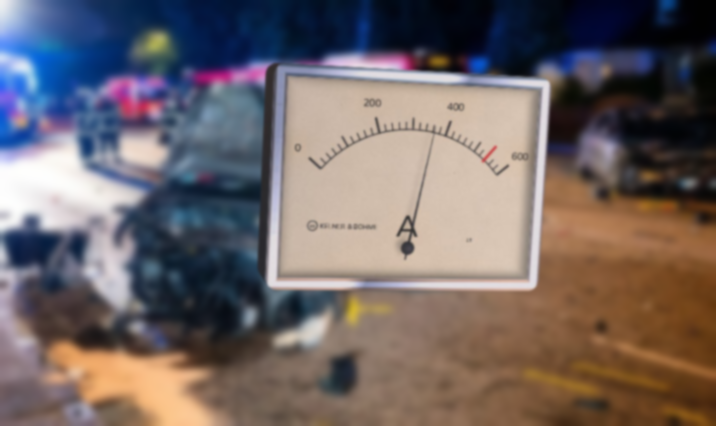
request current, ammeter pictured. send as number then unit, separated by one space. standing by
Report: 360 A
